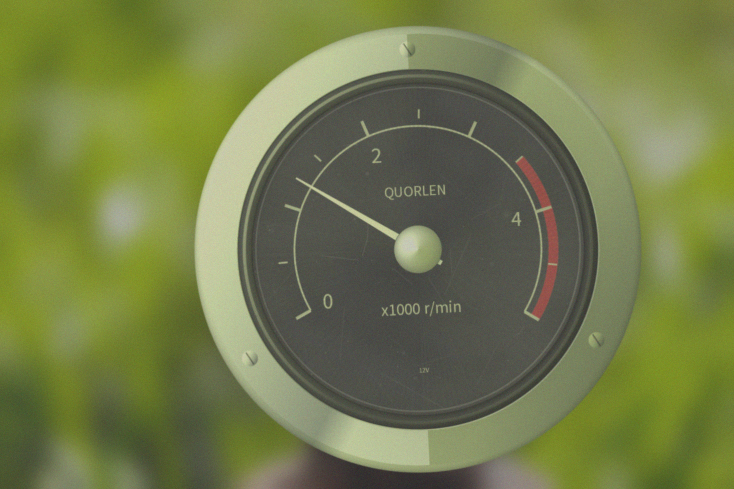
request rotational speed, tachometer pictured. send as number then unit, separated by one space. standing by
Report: 1250 rpm
